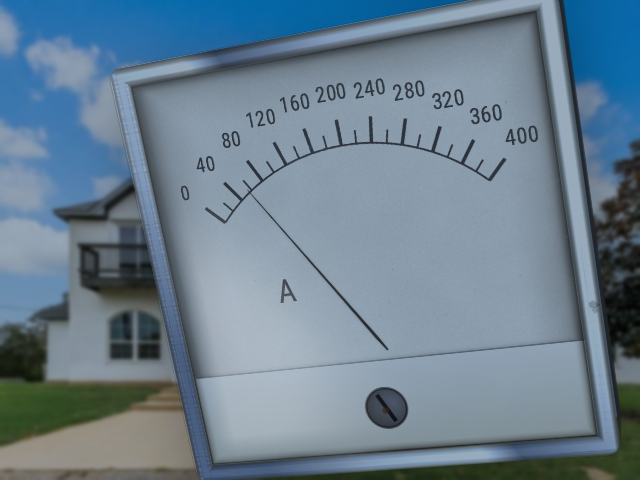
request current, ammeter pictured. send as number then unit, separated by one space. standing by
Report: 60 A
